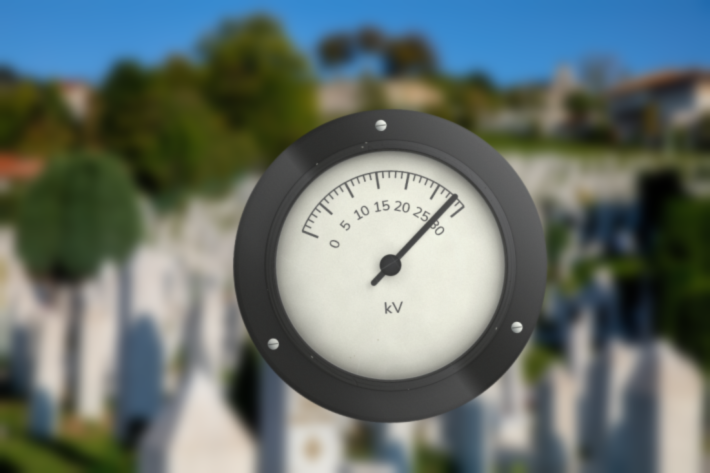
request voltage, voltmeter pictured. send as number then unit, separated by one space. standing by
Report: 28 kV
